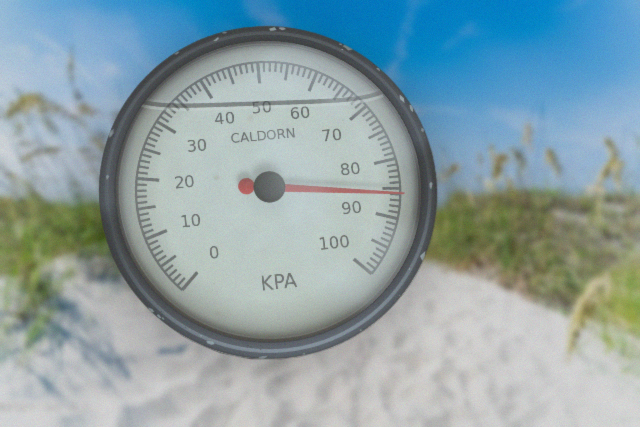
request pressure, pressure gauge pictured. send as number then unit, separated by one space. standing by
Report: 86 kPa
